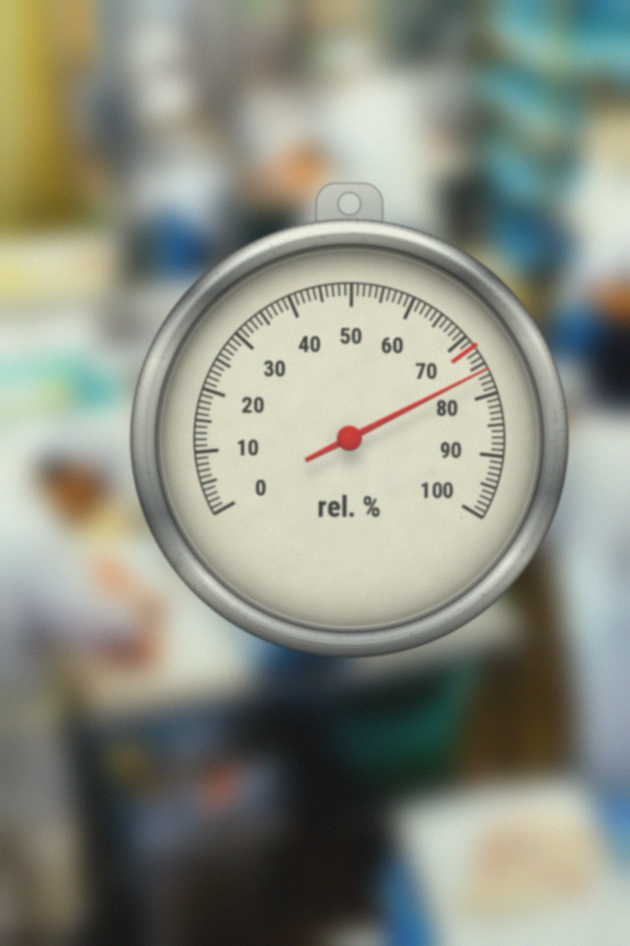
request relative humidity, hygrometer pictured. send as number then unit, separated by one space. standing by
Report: 76 %
